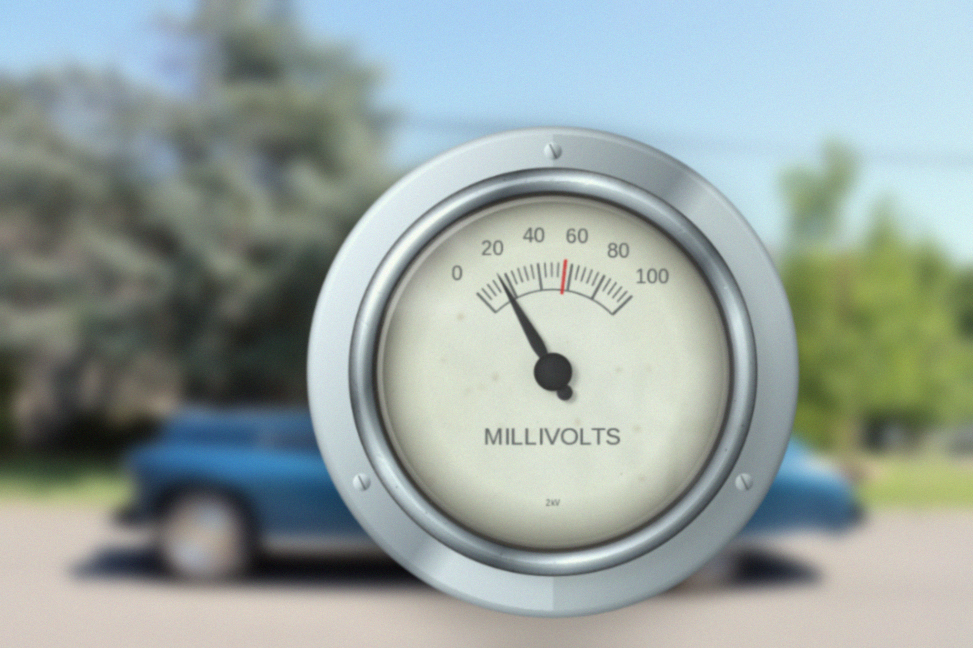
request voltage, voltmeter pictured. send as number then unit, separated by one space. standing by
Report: 16 mV
